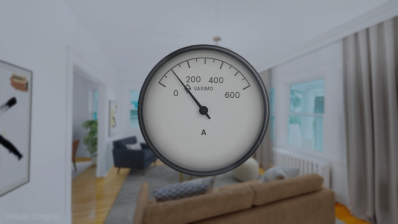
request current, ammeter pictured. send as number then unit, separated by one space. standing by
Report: 100 A
